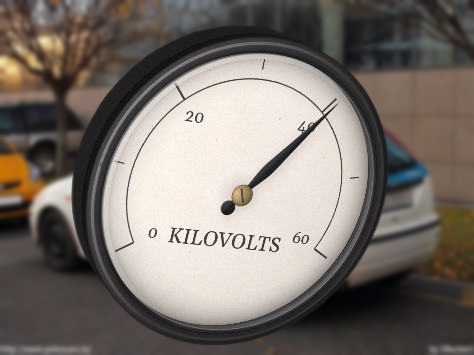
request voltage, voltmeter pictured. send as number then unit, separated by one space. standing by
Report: 40 kV
